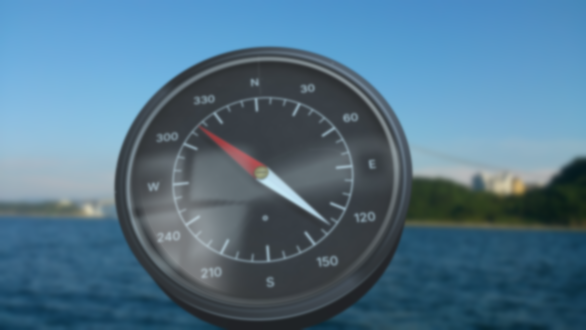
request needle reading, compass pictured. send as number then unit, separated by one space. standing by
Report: 315 °
